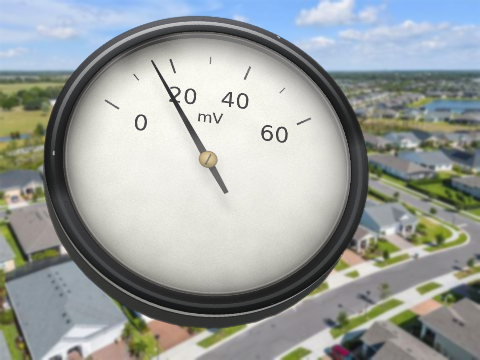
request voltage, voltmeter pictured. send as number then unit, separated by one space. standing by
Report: 15 mV
